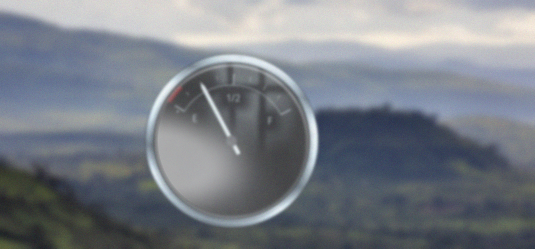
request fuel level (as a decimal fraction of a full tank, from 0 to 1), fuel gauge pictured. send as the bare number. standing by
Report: 0.25
